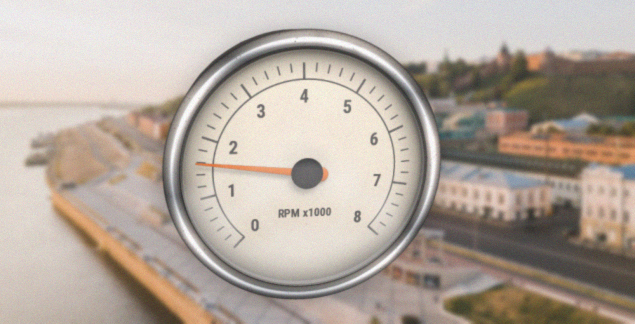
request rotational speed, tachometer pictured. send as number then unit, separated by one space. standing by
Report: 1600 rpm
